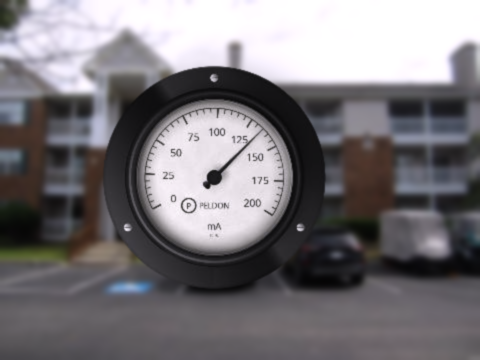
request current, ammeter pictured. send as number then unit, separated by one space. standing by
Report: 135 mA
